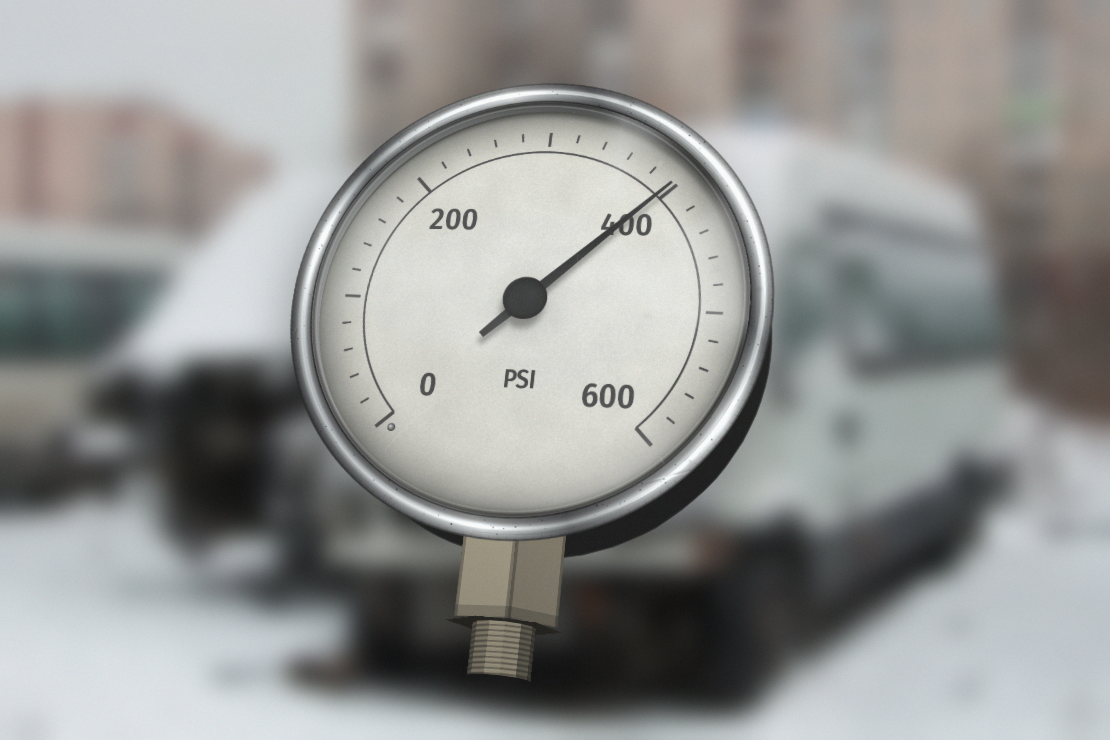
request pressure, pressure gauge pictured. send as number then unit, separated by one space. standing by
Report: 400 psi
